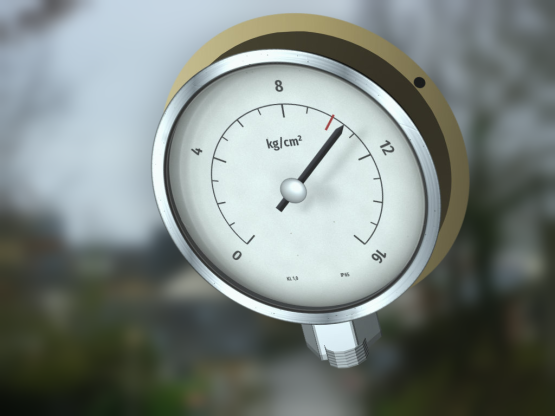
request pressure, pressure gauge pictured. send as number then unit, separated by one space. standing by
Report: 10.5 kg/cm²
